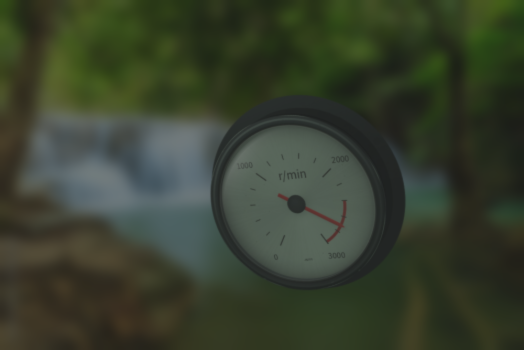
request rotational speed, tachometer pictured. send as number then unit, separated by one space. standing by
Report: 2700 rpm
